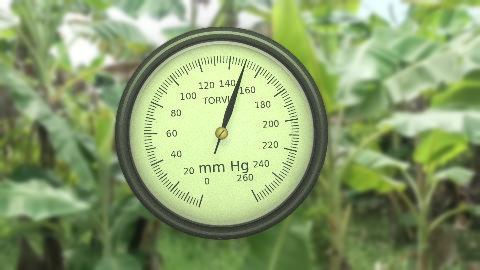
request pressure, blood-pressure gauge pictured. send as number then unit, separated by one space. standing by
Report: 150 mmHg
